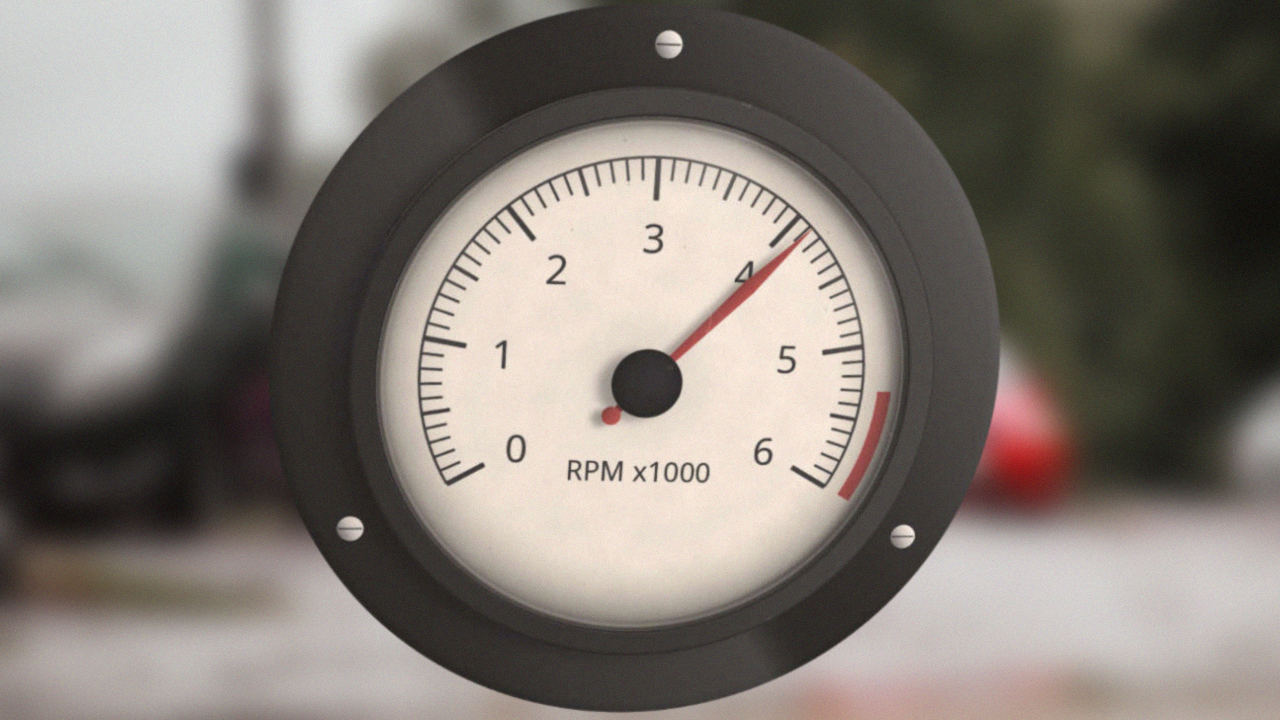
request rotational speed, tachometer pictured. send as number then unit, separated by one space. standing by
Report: 4100 rpm
